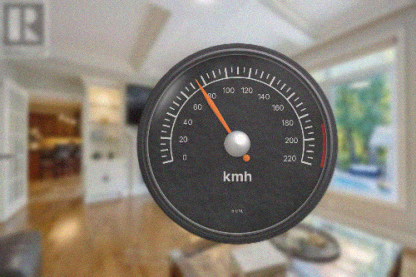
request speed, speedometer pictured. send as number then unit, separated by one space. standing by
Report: 75 km/h
